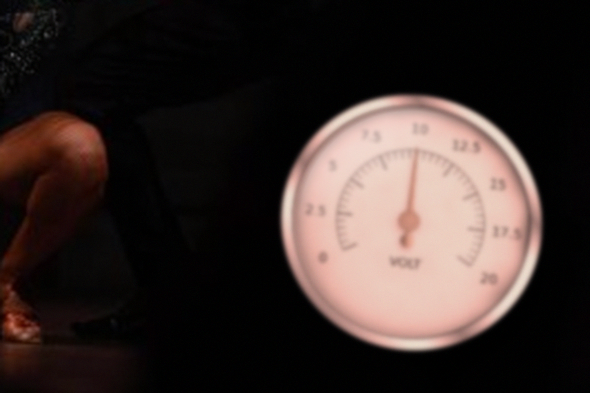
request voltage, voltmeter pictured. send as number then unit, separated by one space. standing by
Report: 10 V
